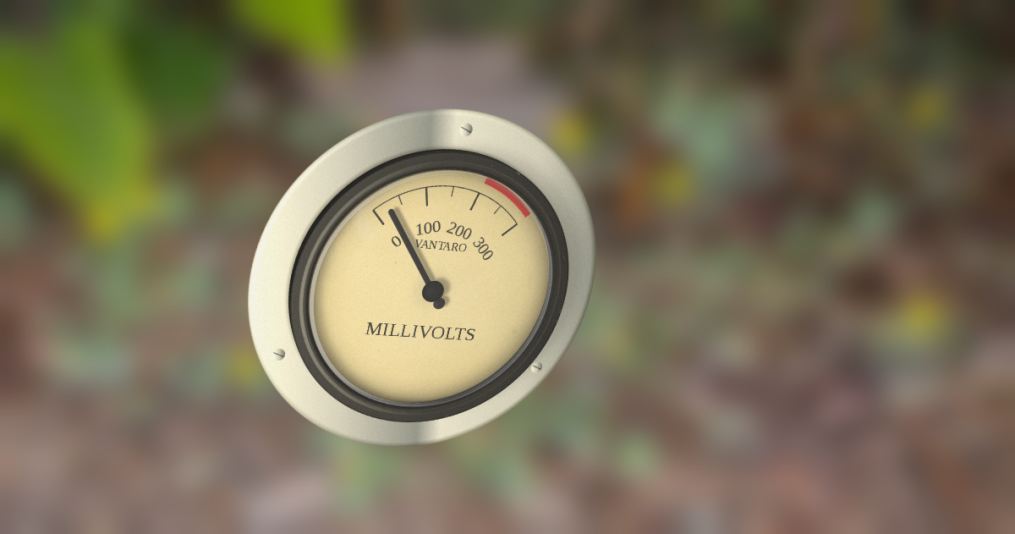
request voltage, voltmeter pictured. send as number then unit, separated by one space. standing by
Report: 25 mV
